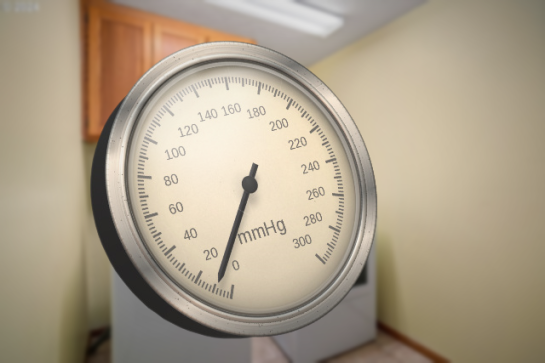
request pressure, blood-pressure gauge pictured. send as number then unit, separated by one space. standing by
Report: 10 mmHg
